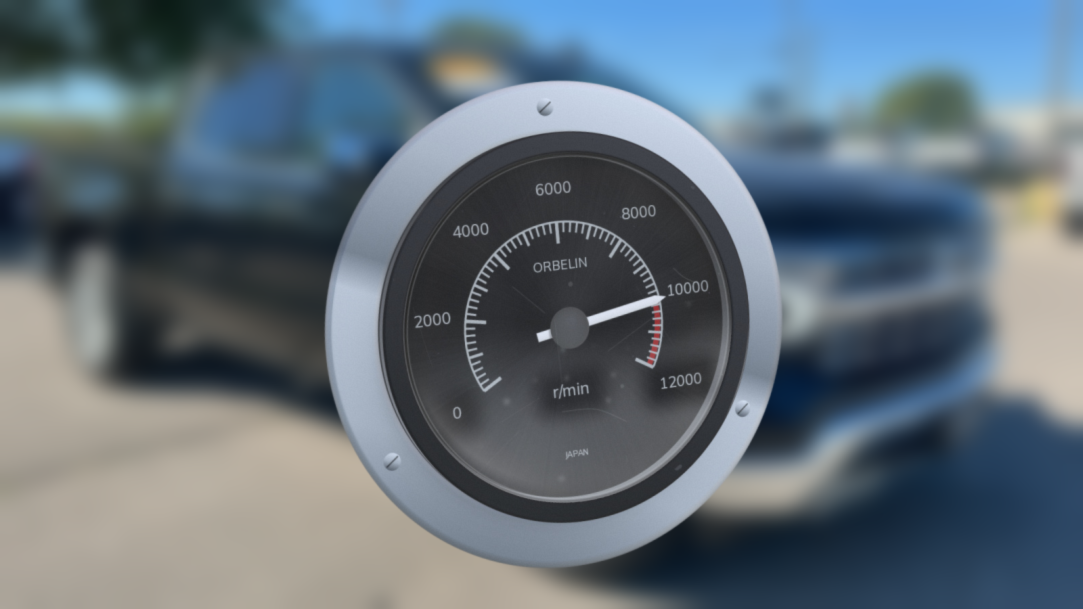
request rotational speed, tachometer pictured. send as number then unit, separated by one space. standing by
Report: 10000 rpm
